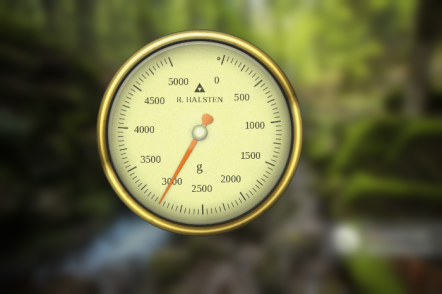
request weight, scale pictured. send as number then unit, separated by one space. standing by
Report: 3000 g
